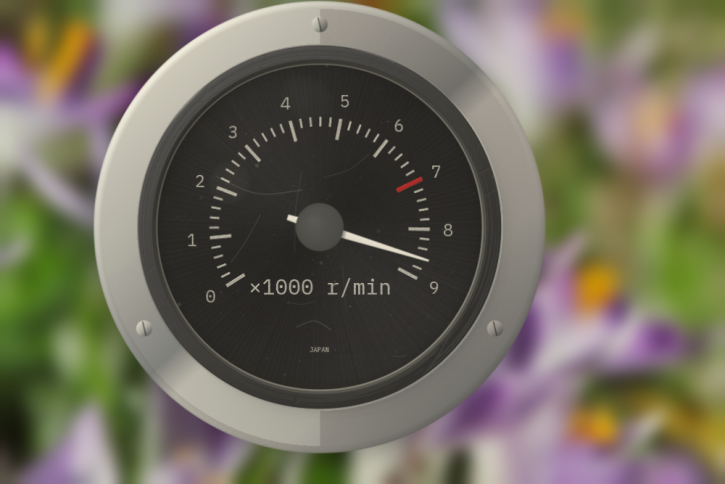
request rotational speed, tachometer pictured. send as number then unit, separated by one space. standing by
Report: 8600 rpm
